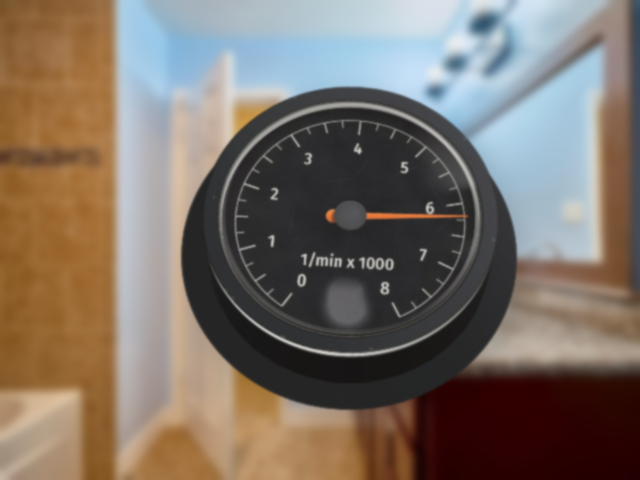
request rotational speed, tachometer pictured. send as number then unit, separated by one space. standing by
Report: 6250 rpm
